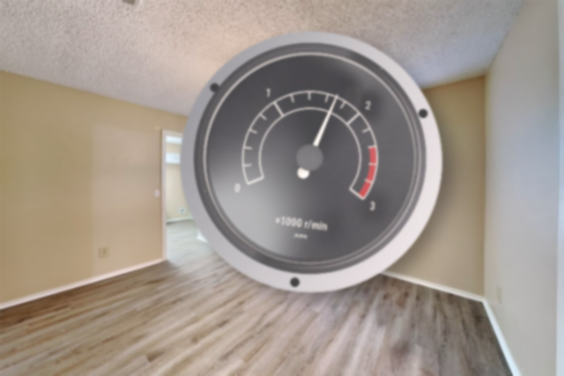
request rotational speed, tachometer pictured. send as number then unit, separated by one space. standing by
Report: 1700 rpm
